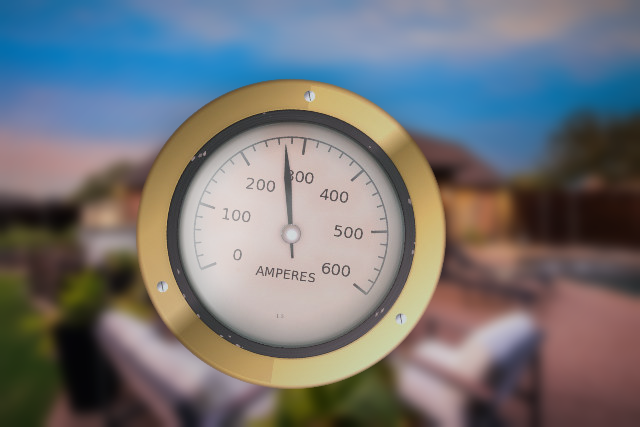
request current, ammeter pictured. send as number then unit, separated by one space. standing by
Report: 270 A
